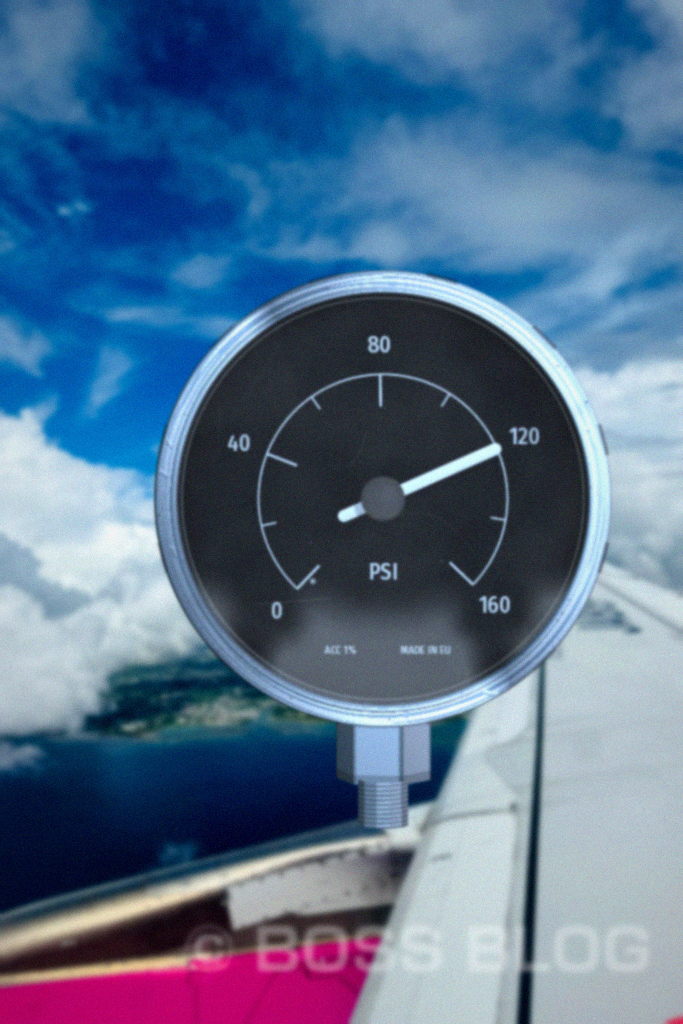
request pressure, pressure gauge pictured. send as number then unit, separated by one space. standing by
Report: 120 psi
